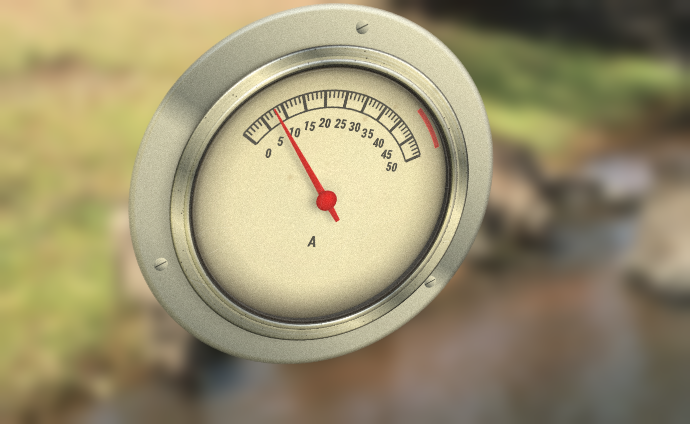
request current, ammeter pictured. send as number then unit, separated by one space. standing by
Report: 8 A
